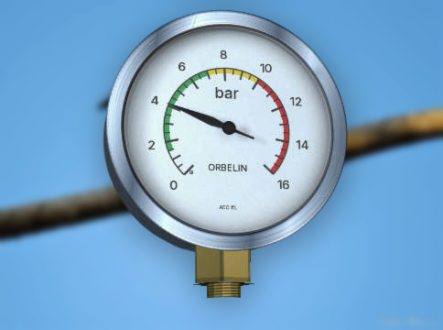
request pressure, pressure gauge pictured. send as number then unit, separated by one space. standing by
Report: 4 bar
